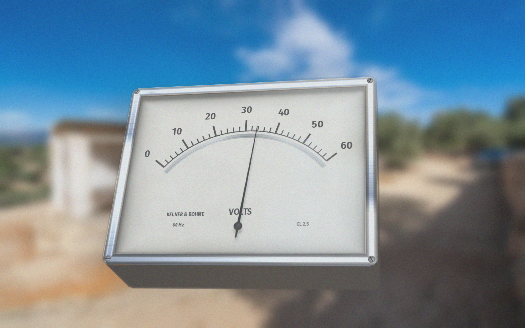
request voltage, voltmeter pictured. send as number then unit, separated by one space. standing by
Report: 34 V
